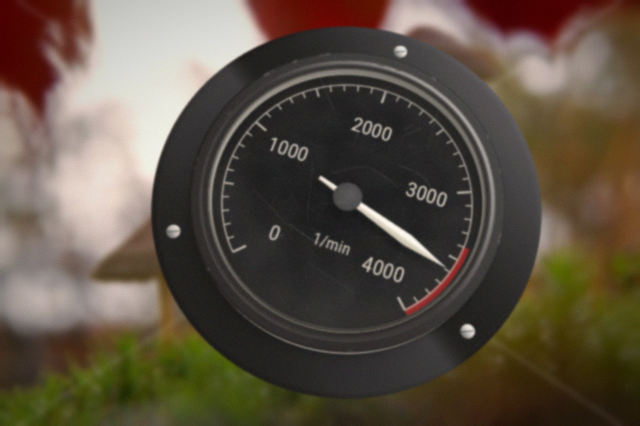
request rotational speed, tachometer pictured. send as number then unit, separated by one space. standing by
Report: 3600 rpm
